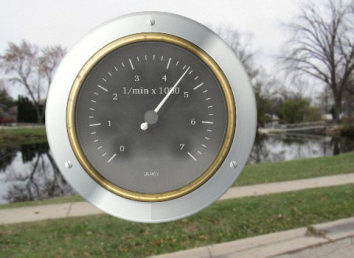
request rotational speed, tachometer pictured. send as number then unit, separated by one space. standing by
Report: 4500 rpm
